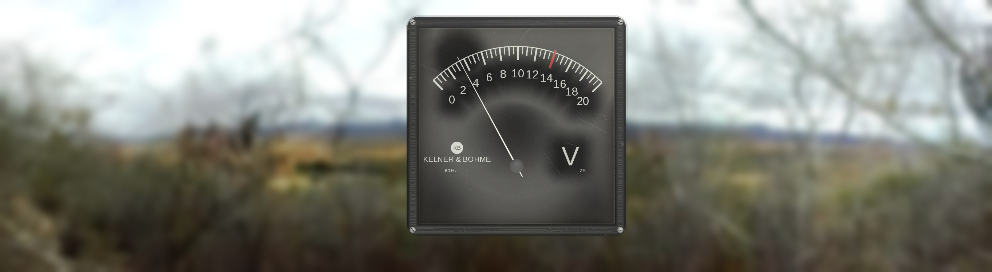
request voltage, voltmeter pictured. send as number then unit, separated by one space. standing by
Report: 3.5 V
